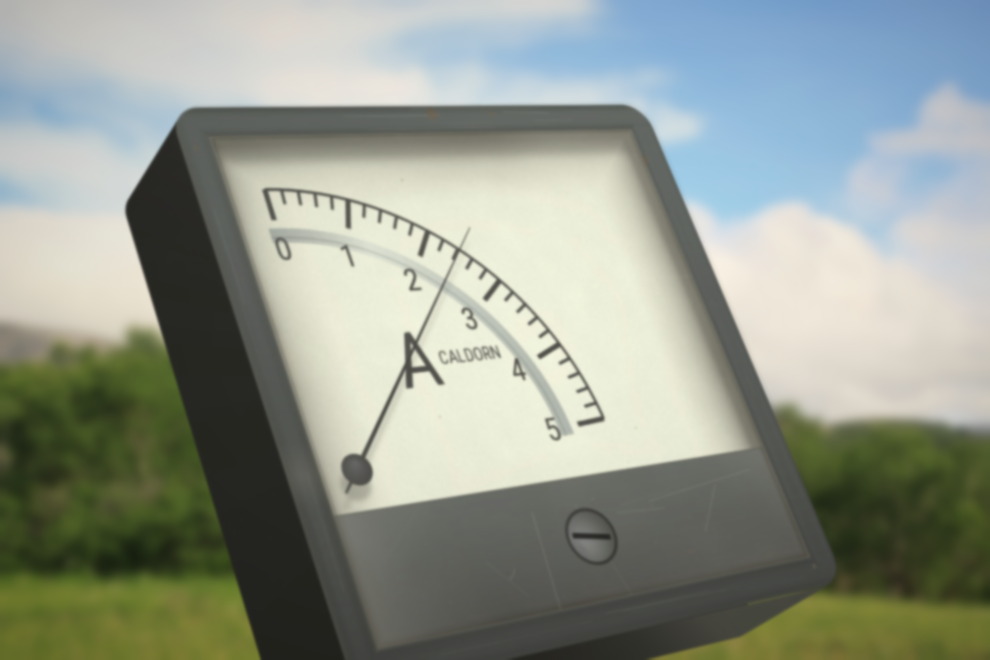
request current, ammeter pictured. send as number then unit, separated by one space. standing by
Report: 2.4 A
